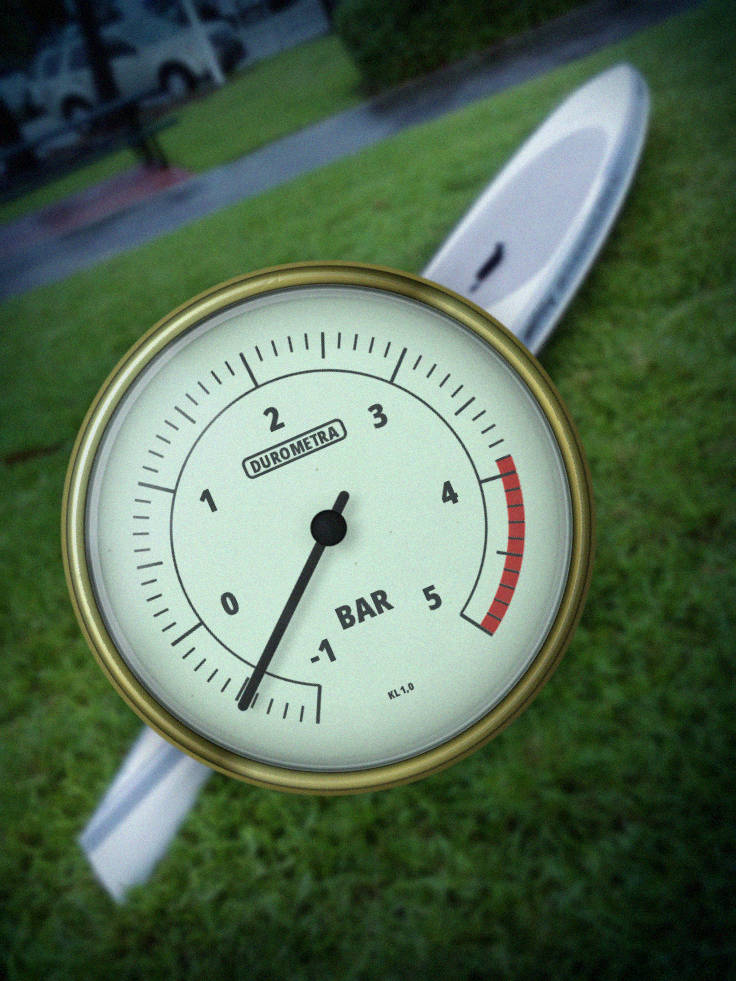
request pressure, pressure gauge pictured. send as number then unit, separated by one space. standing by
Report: -0.55 bar
